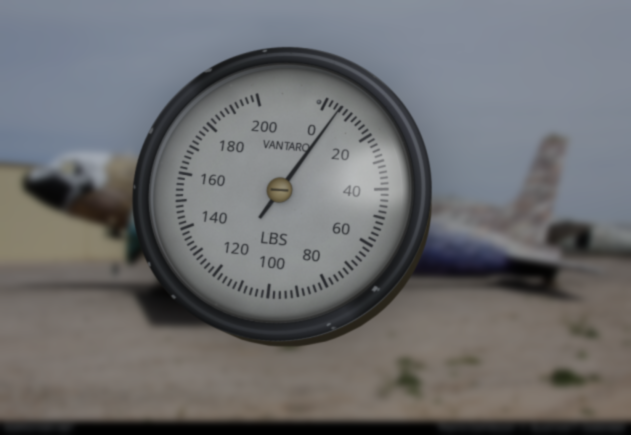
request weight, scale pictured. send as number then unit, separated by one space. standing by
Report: 6 lb
